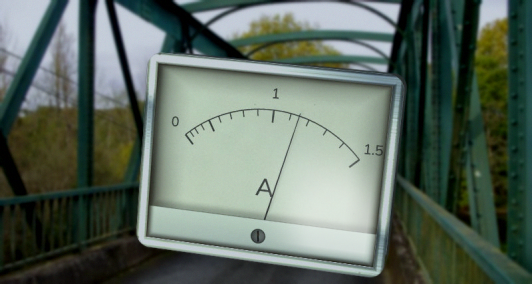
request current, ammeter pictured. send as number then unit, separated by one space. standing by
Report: 1.15 A
